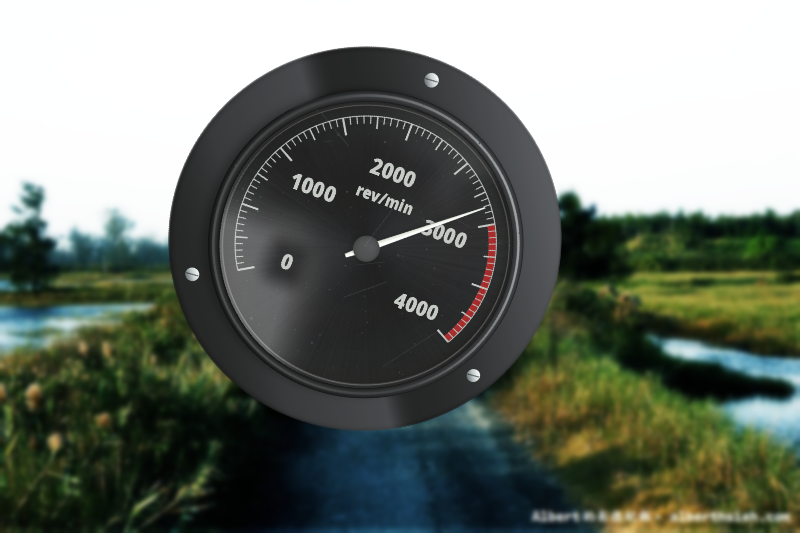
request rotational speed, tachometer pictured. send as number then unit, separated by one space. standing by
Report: 2850 rpm
